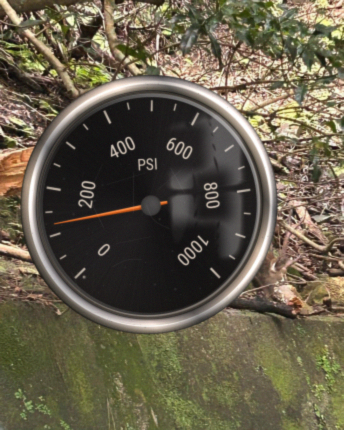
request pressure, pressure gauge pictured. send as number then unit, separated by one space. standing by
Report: 125 psi
